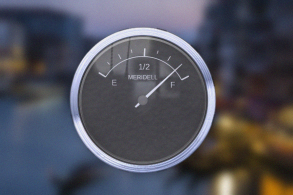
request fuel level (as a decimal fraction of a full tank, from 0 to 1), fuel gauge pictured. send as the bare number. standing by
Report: 0.875
